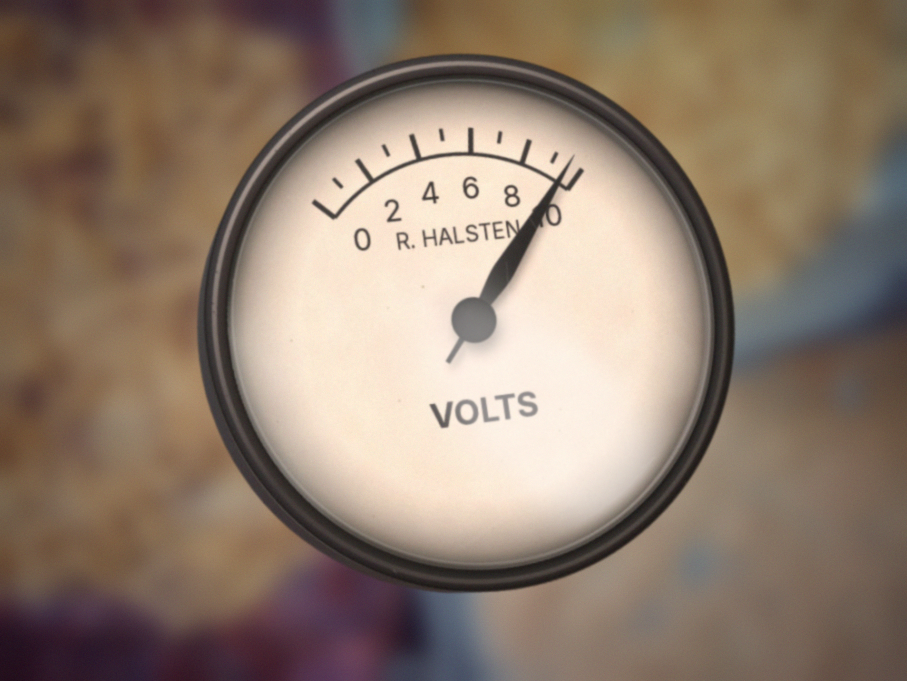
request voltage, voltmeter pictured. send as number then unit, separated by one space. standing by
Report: 9.5 V
